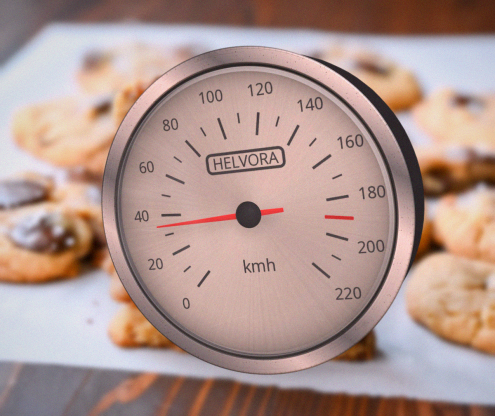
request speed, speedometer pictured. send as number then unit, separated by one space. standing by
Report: 35 km/h
